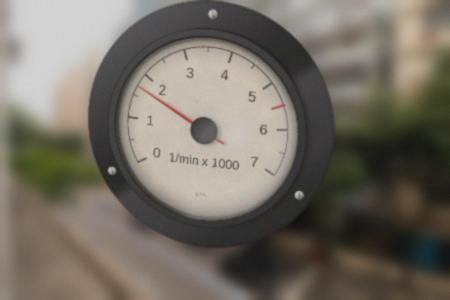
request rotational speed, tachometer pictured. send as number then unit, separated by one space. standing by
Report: 1750 rpm
